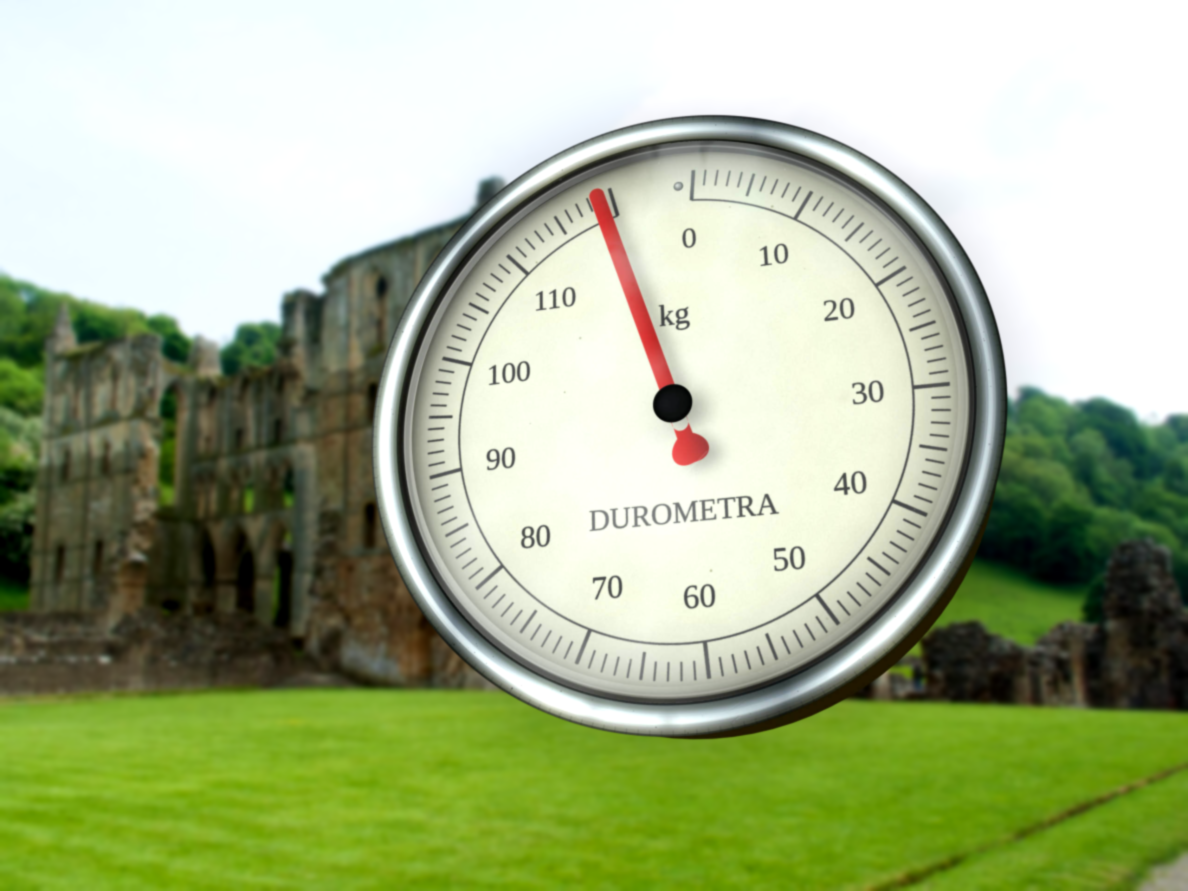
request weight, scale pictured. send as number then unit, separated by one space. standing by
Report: 119 kg
